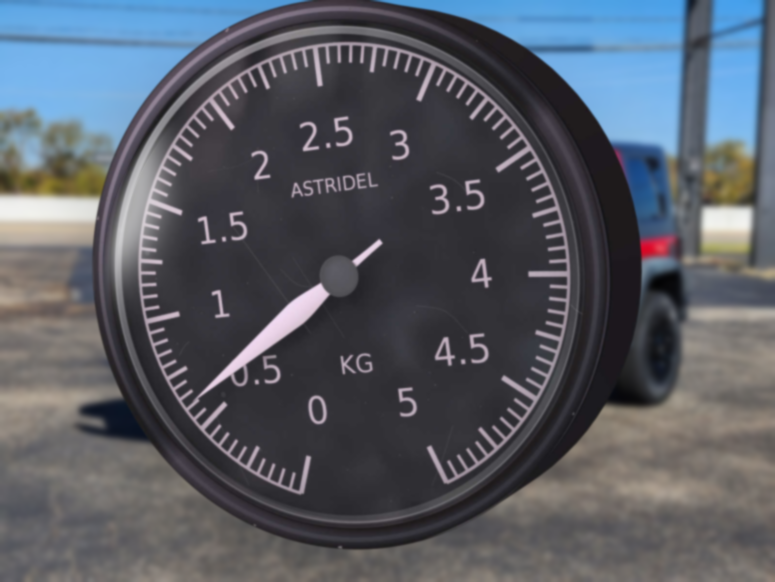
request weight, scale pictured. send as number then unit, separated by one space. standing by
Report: 0.6 kg
